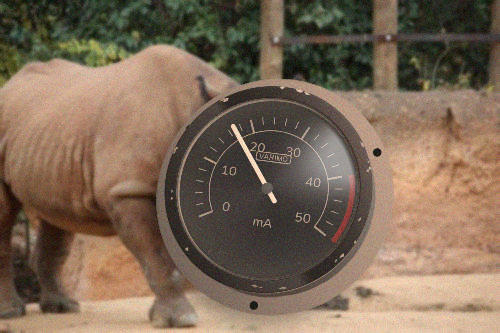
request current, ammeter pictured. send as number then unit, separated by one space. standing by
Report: 17 mA
